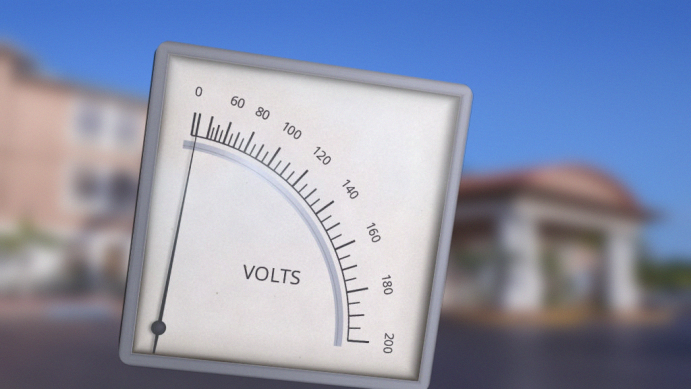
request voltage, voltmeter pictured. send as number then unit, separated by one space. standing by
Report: 20 V
